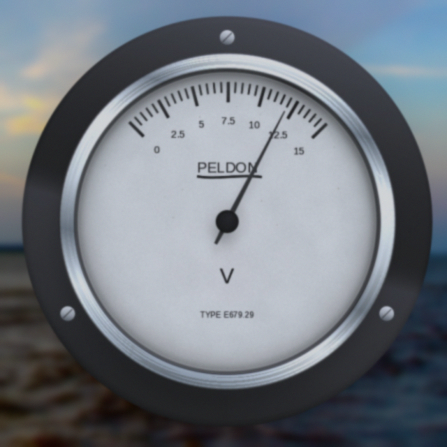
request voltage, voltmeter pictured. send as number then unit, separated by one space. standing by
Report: 12 V
